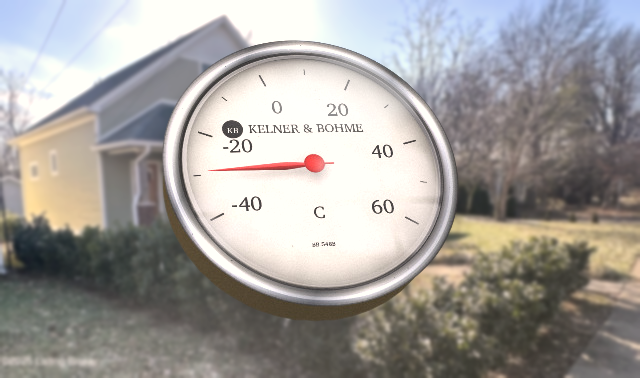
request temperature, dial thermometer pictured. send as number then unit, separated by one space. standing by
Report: -30 °C
